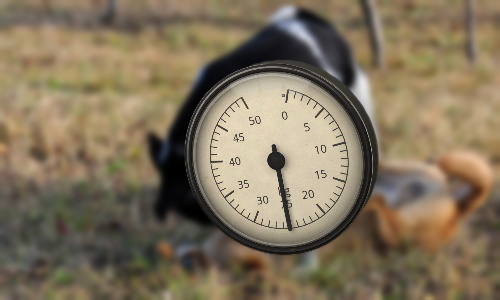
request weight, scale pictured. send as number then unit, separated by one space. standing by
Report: 25 kg
